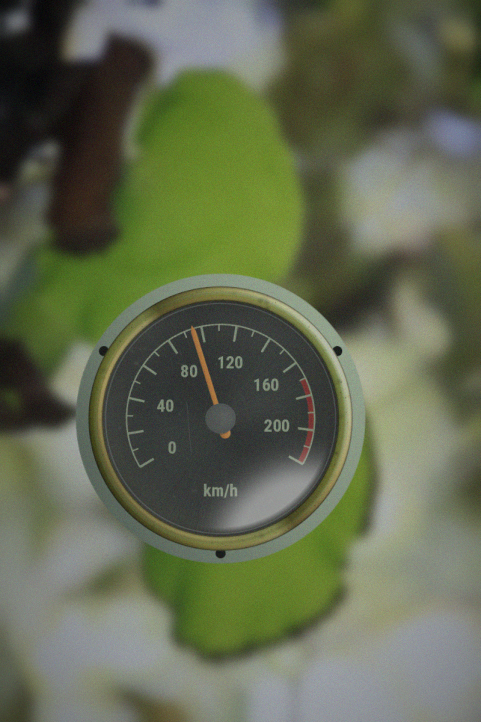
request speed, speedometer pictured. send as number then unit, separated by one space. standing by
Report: 95 km/h
